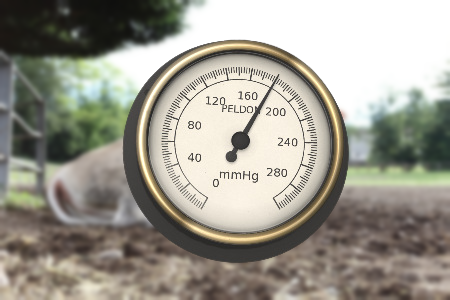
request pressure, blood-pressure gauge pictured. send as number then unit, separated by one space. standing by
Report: 180 mmHg
